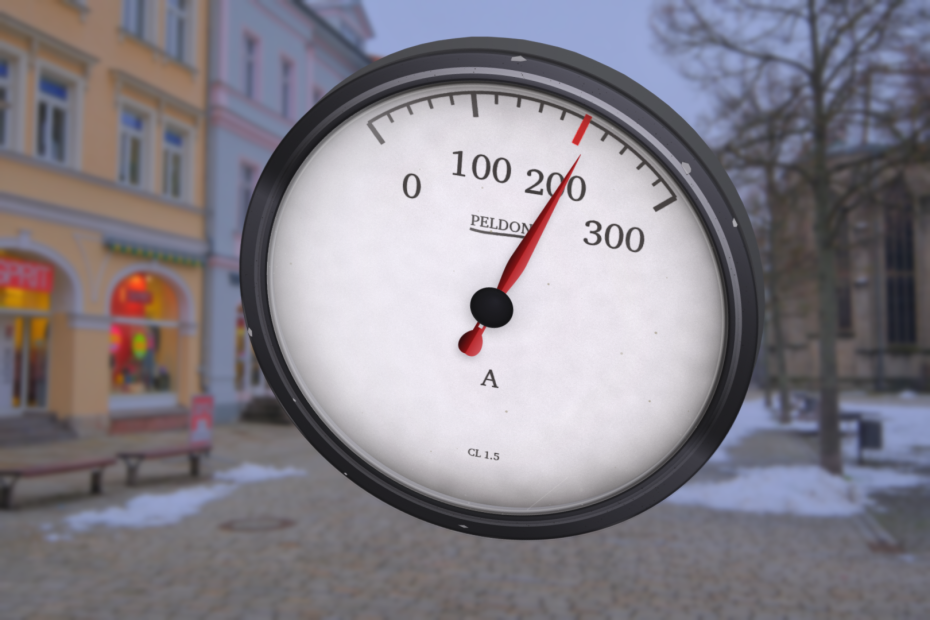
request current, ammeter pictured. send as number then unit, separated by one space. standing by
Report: 210 A
